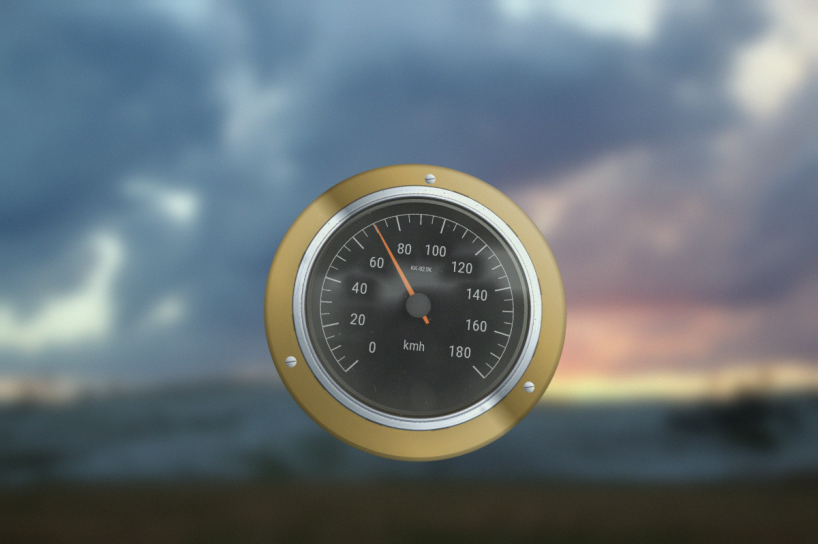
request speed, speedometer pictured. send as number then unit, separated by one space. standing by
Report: 70 km/h
